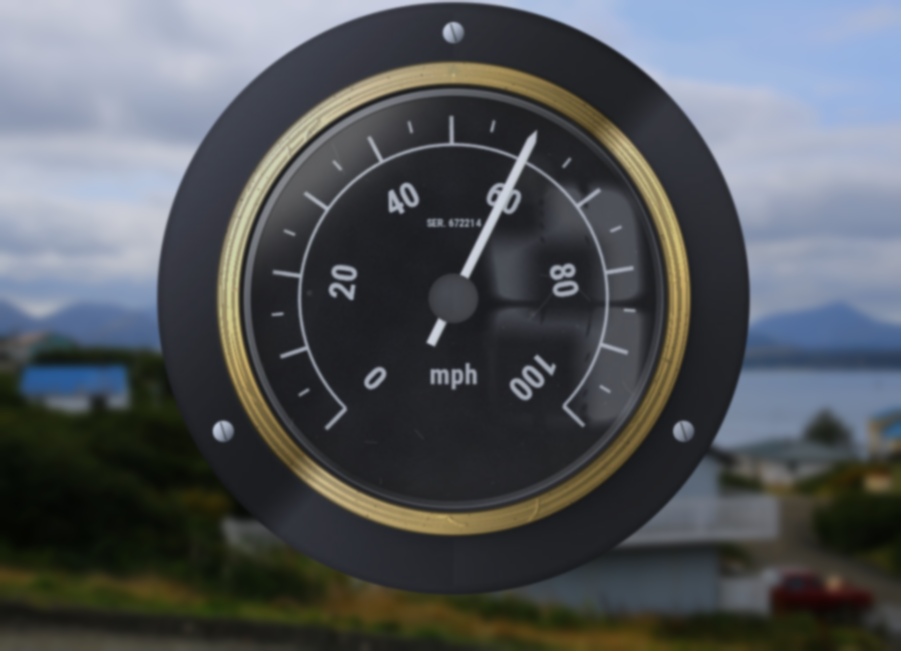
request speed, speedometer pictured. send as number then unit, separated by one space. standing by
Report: 60 mph
